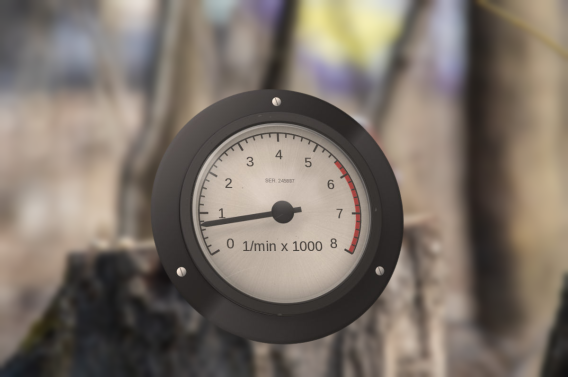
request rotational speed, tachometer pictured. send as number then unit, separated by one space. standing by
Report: 700 rpm
